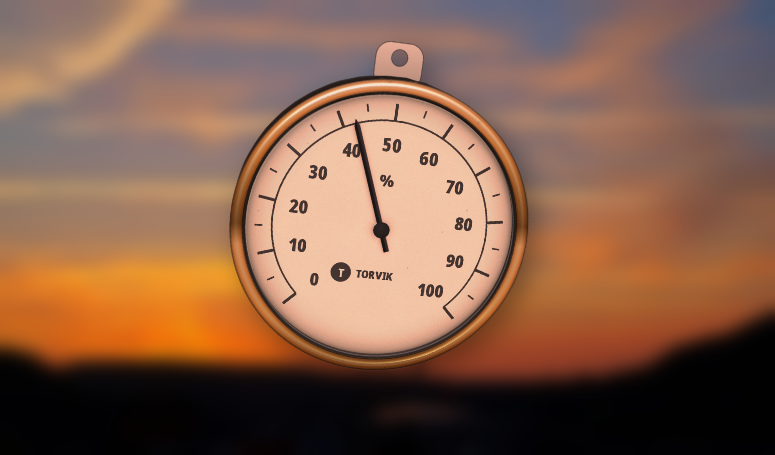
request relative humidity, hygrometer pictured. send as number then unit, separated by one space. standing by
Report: 42.5 %
